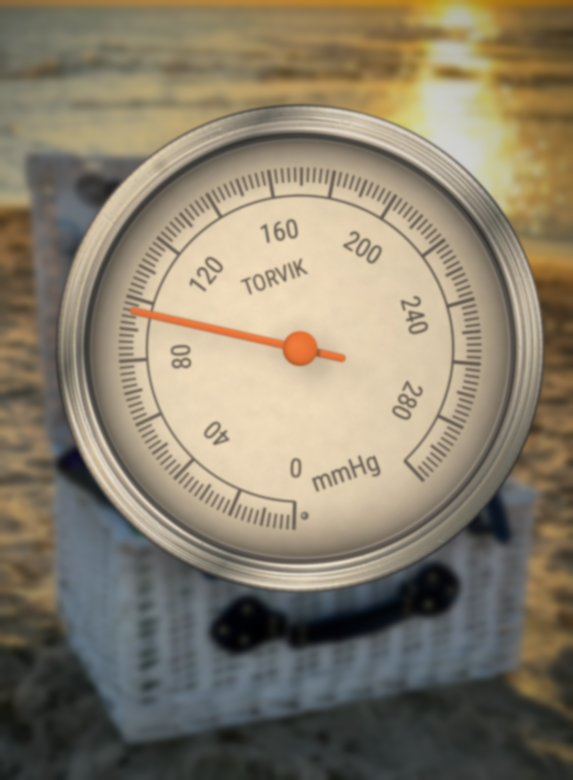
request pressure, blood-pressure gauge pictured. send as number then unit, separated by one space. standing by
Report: 96 mmHg
